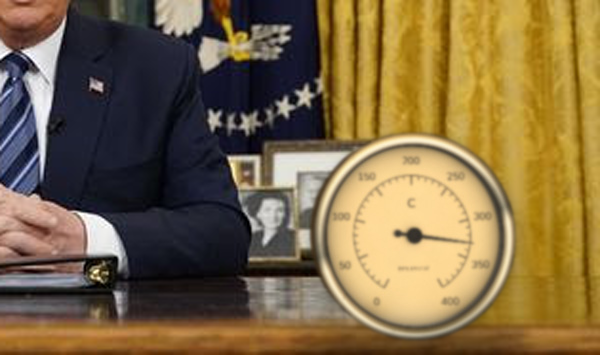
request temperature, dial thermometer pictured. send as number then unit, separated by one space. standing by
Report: 330 °C
